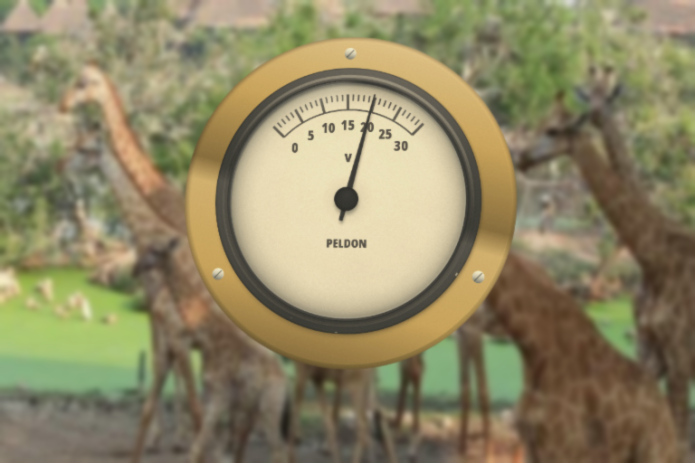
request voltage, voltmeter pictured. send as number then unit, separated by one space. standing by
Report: 20 V
